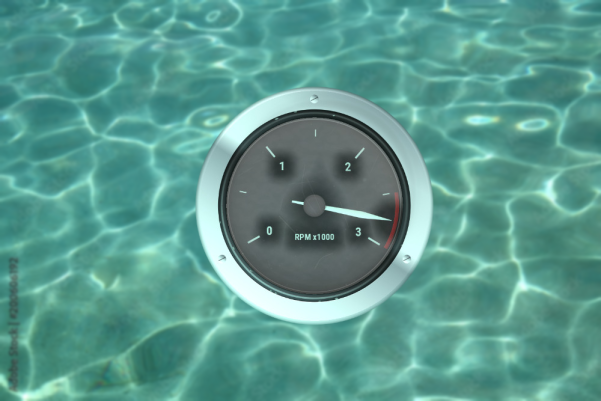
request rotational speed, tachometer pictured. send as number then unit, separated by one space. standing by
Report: 2750 rpm
